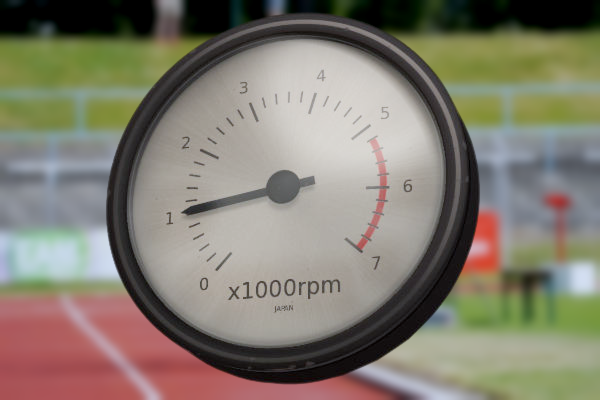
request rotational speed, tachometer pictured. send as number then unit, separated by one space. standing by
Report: 1000 rpm
